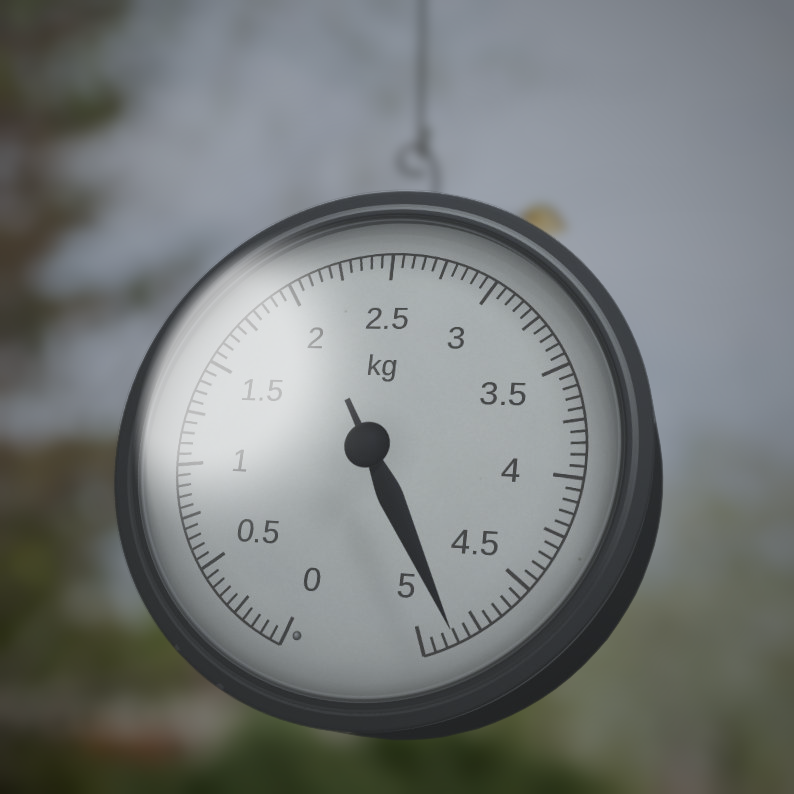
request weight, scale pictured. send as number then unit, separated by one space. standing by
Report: 4.85 kg
